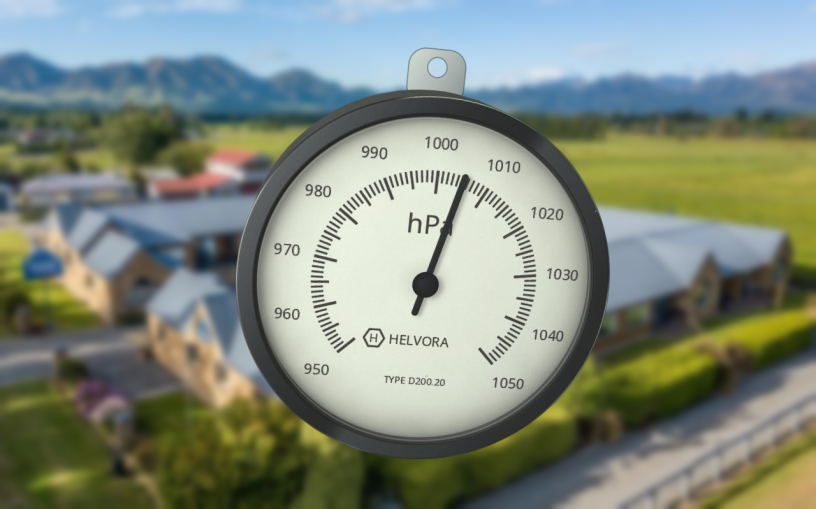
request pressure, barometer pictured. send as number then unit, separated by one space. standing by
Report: 1005 hPa
